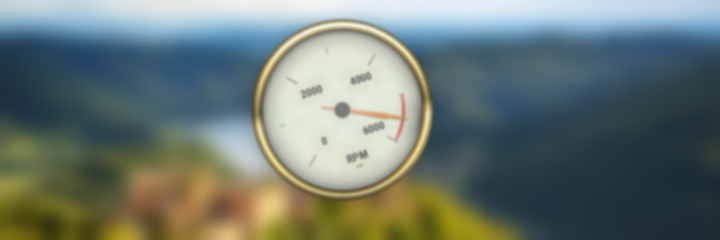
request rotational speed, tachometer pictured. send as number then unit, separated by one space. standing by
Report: 5500 rpm
